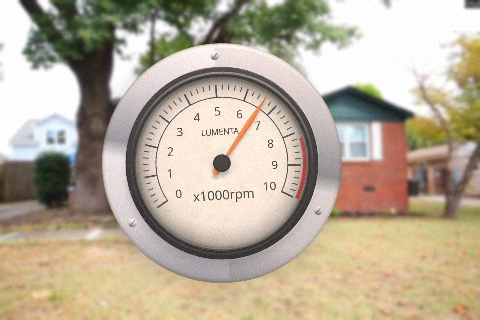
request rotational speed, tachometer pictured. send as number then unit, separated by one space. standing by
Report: 6600 rpm
